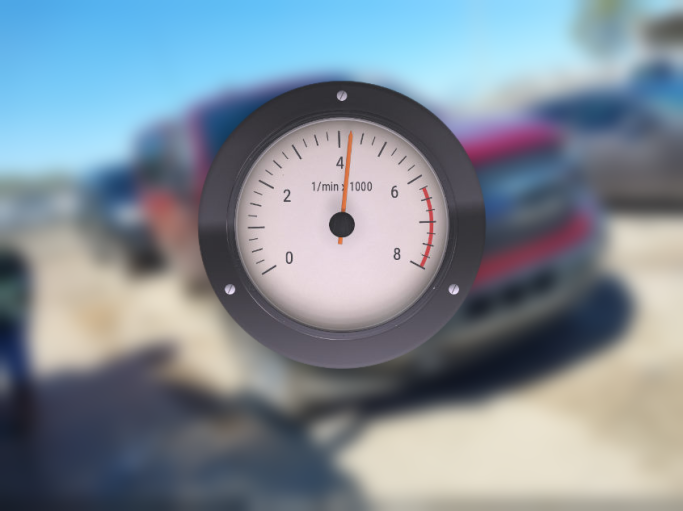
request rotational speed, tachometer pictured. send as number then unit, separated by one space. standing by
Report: 4250 rpm
